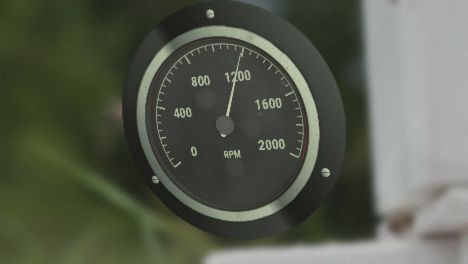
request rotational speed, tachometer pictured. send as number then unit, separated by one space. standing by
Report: 1200 rpm
